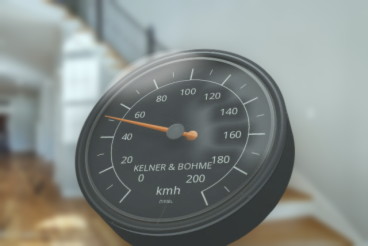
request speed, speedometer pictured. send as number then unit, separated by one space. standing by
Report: 50 km/h
